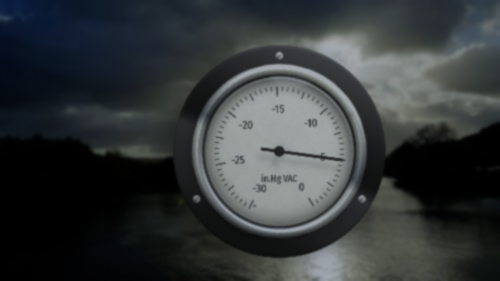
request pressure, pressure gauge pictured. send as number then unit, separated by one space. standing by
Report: -5 inHg
